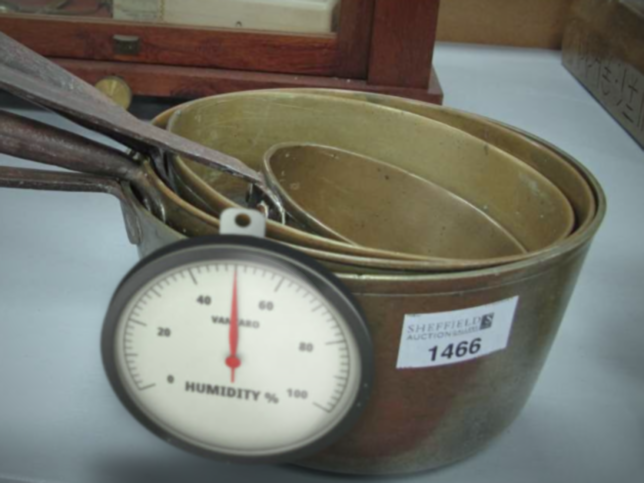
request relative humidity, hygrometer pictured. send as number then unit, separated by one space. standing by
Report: 50 %
